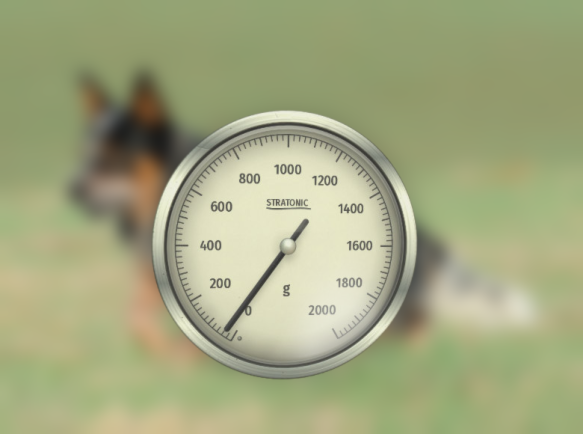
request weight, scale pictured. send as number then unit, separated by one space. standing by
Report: 40 g
